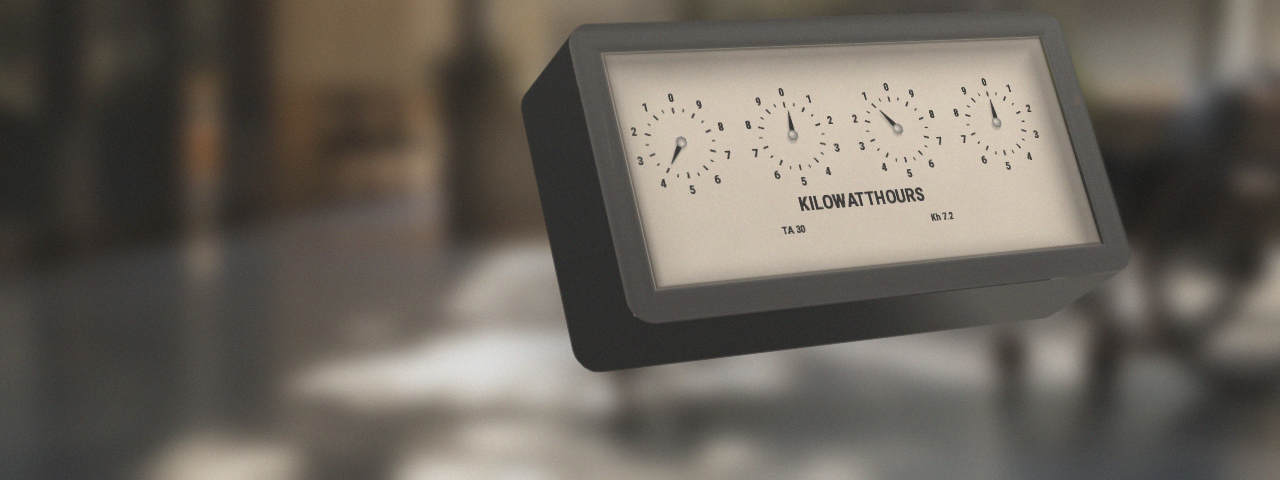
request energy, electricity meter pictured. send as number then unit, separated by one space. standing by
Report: 4010 kWh
